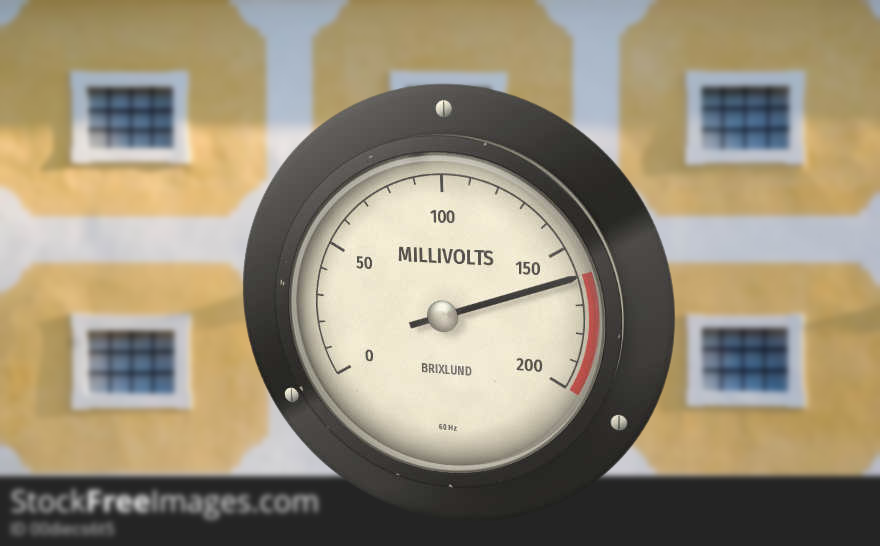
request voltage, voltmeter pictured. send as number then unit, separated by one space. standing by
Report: 160 mV
